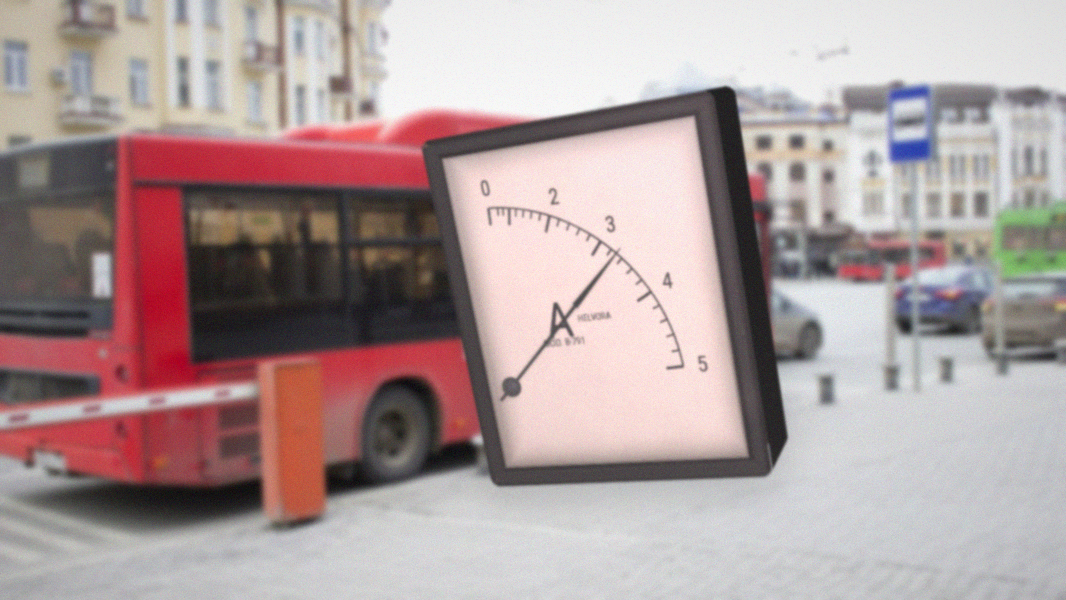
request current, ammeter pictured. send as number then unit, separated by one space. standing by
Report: 3.3 A
